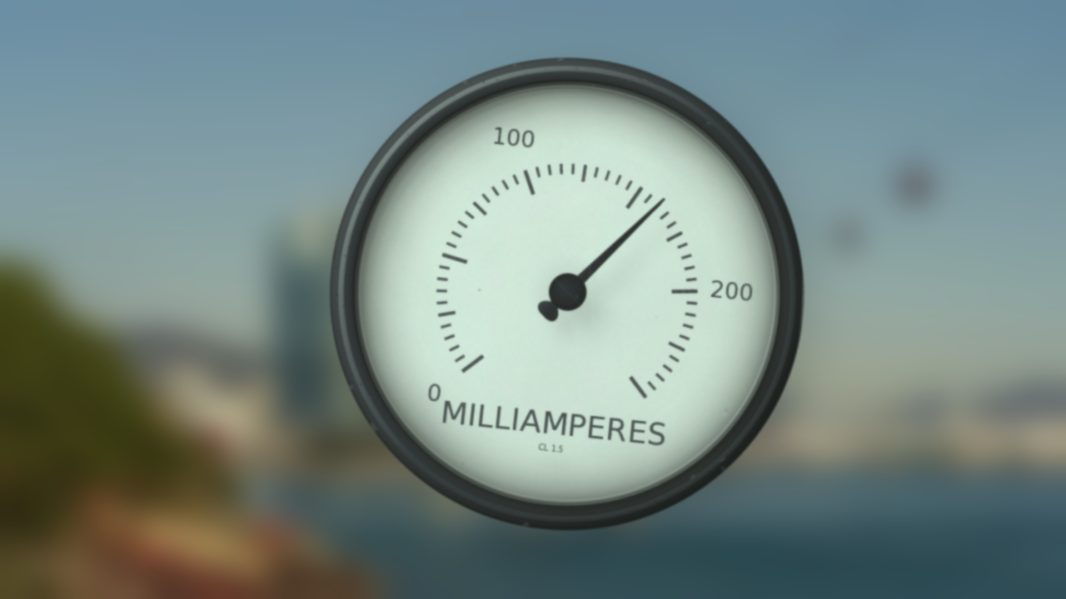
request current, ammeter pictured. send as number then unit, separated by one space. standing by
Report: 160 mA
